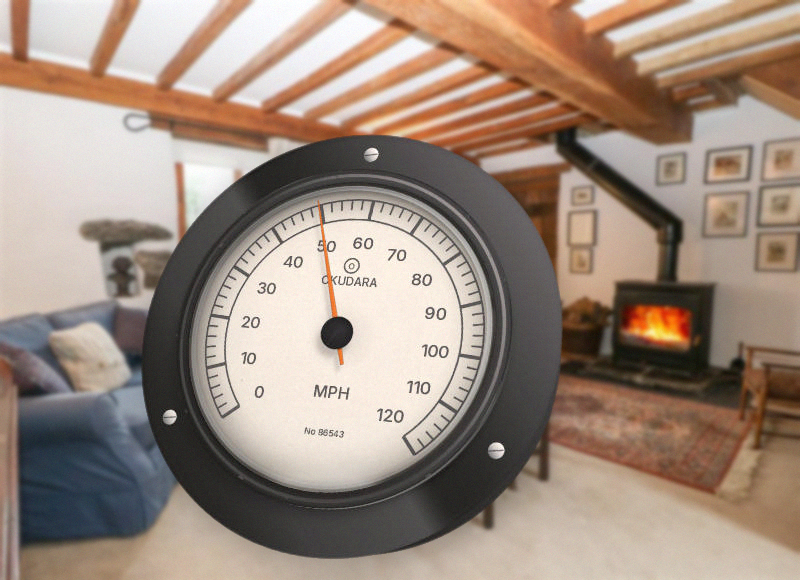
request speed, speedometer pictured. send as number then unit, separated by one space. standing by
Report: 50 mph
